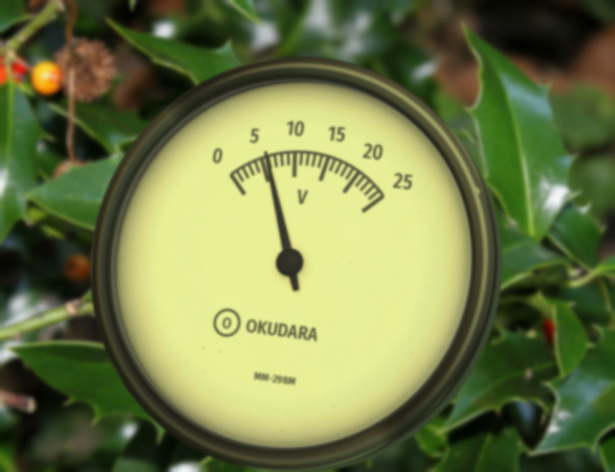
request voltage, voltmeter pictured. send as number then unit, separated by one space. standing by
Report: 6 V
